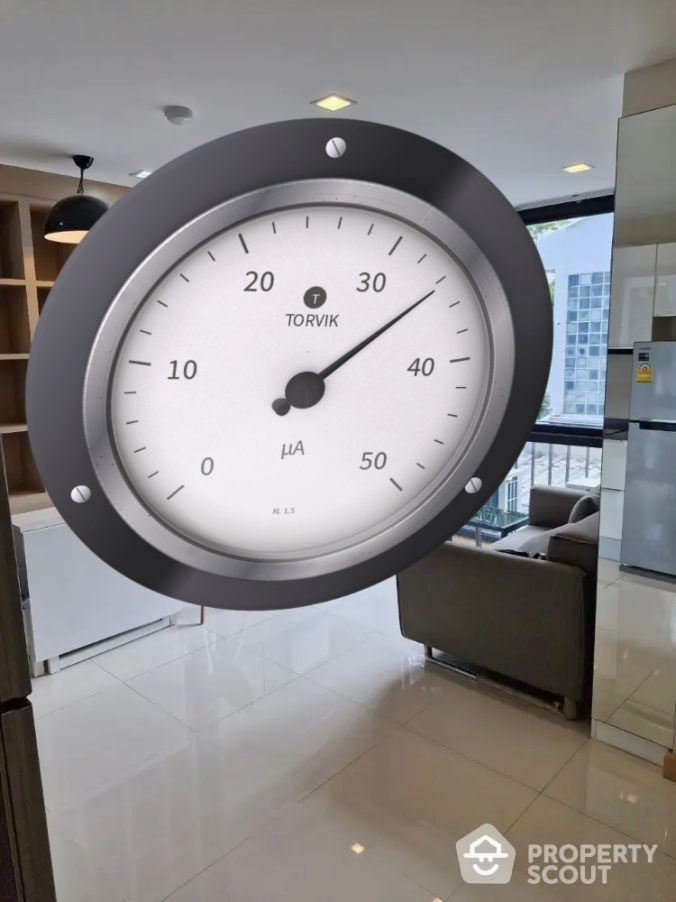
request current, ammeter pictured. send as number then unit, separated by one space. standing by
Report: 34 µA
